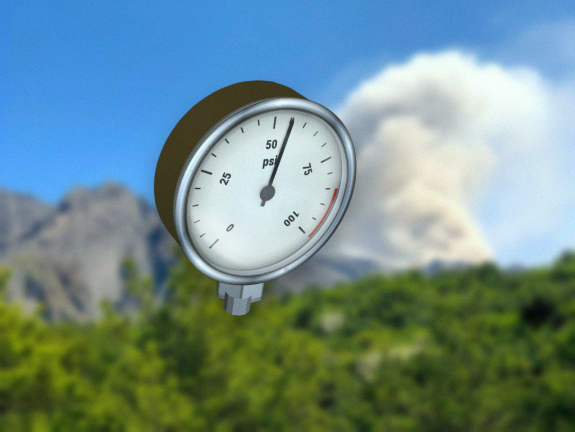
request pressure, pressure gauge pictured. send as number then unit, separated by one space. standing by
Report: 55 psi
